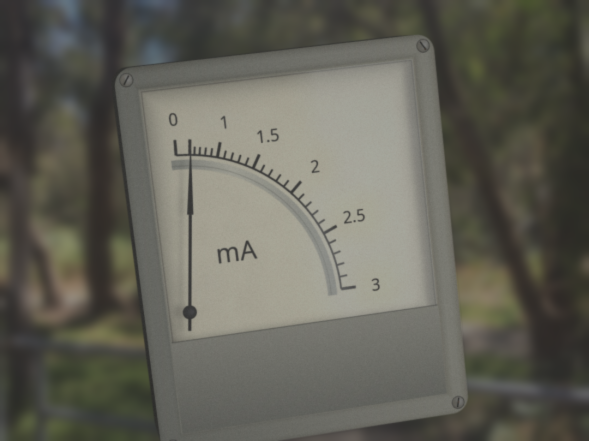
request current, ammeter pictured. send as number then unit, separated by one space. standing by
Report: 0.5 mA
